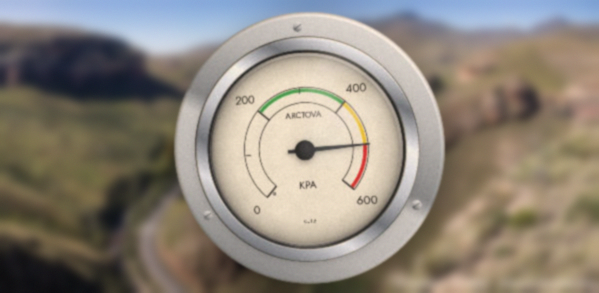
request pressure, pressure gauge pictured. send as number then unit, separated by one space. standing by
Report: 500 kPa
